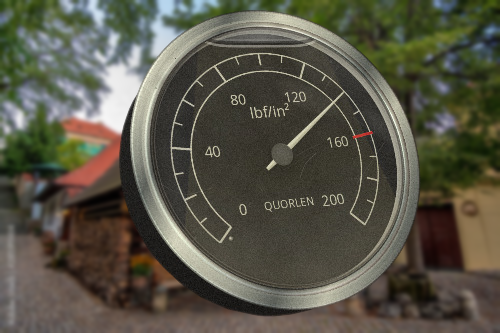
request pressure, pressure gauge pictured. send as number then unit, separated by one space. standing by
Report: 140 psi
